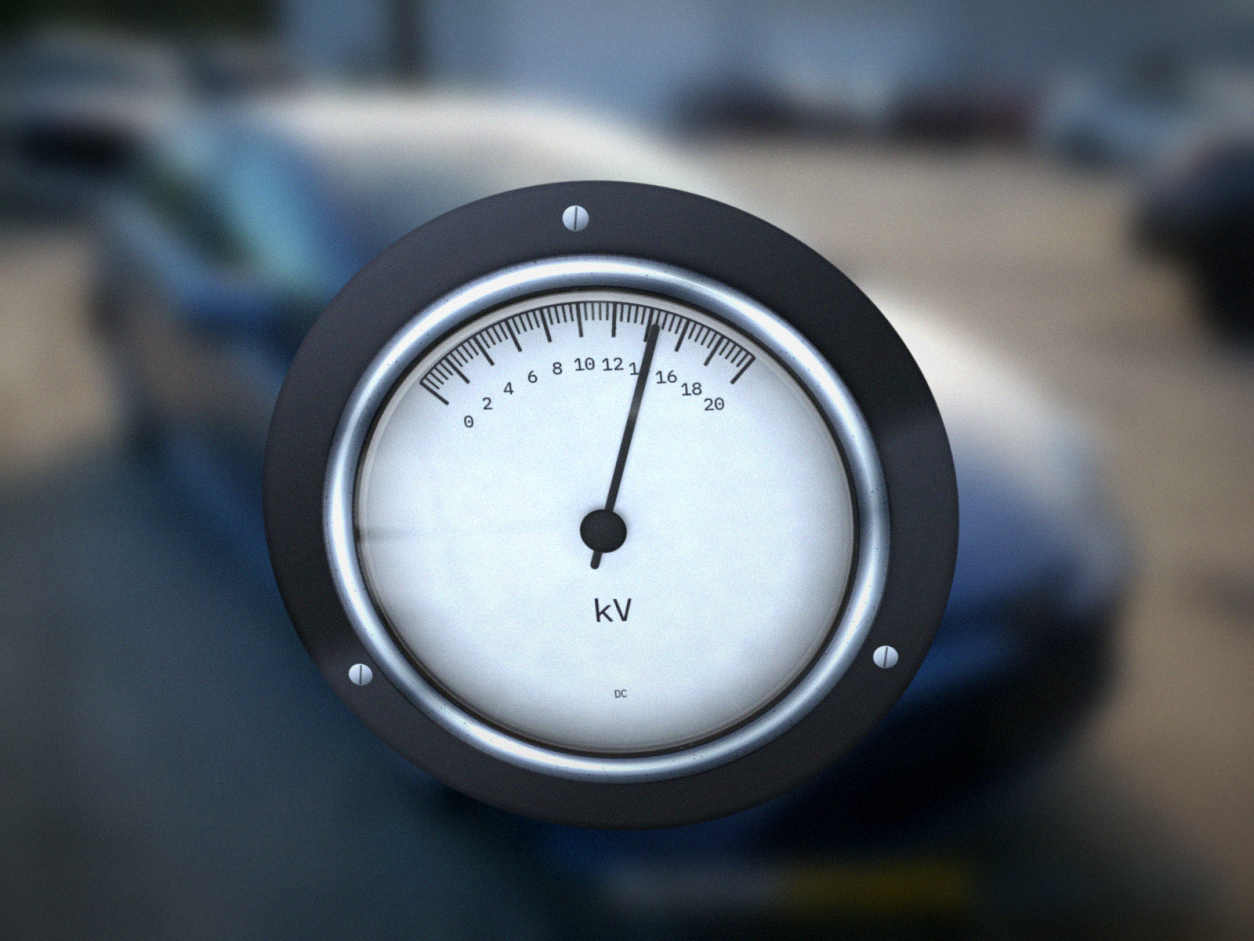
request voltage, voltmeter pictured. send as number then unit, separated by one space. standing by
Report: 14.4 kV
